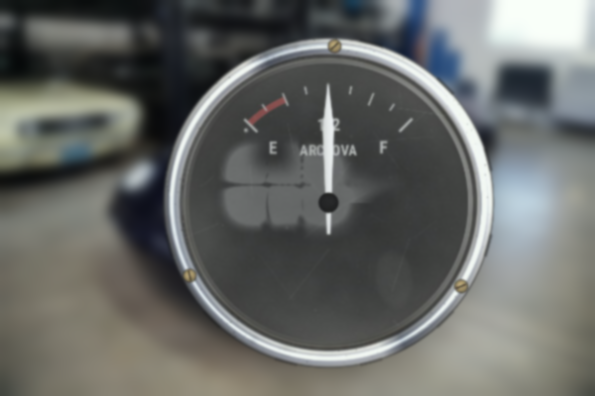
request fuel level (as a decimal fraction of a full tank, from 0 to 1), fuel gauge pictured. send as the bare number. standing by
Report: 0.5
